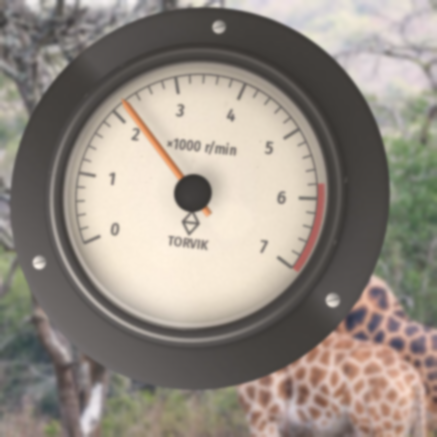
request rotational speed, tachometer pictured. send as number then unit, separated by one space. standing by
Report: 2200 rpm
